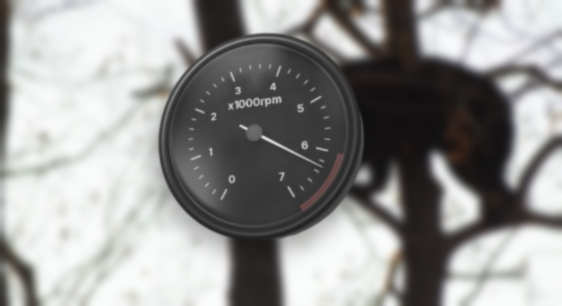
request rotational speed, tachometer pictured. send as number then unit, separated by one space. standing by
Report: 6300 rpm
